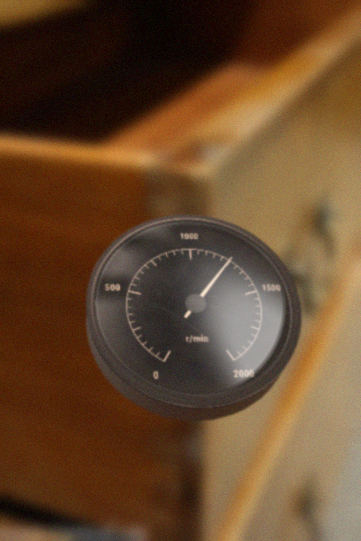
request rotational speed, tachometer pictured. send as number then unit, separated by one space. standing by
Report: 1250 rpm
